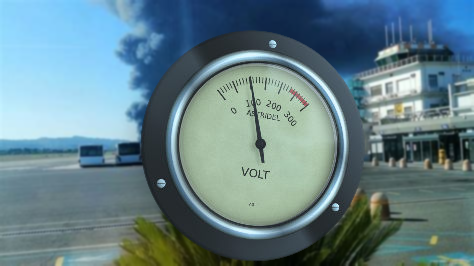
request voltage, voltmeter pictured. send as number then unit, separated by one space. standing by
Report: 100 V
